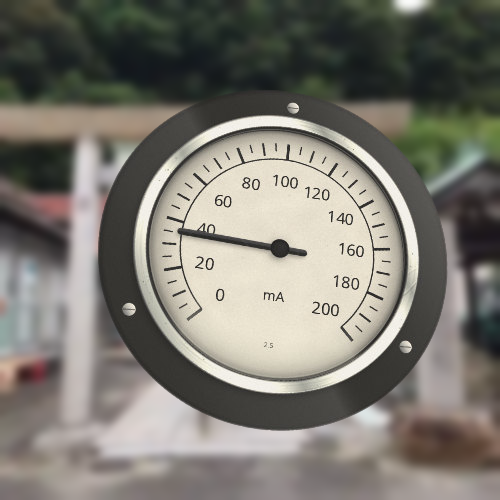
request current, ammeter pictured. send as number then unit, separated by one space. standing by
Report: 35 mA
